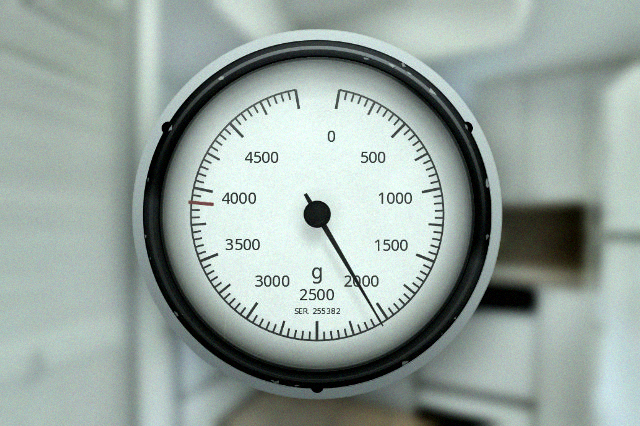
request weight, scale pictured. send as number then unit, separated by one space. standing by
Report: 2050 g
